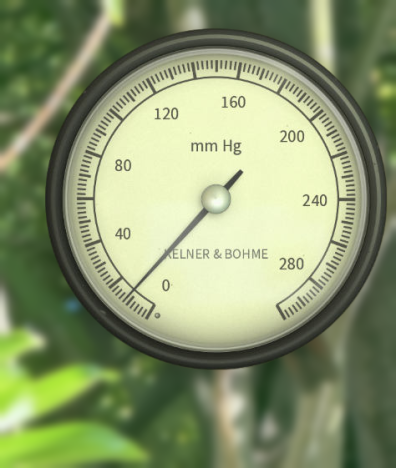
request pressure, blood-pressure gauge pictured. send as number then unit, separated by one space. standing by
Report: 12 mmHg
